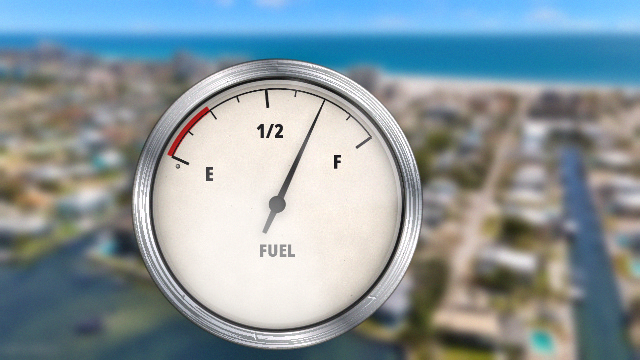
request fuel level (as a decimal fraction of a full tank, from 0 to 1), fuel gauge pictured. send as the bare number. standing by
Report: 0.75
